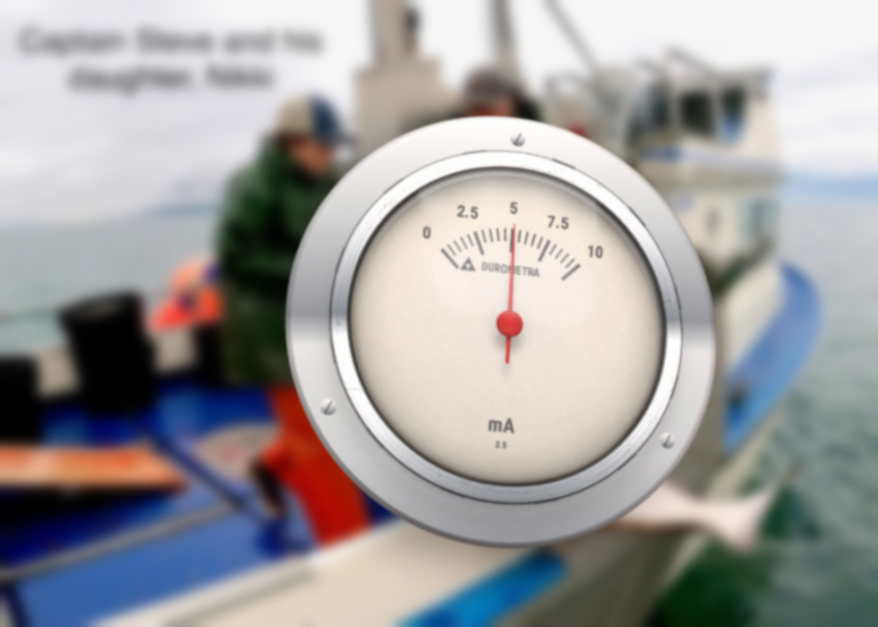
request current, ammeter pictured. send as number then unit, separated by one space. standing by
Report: 5 mA
